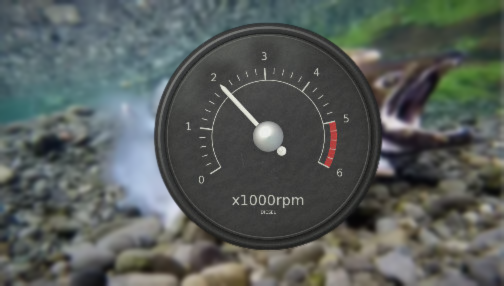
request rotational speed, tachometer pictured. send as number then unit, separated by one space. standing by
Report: 2000 rpm
